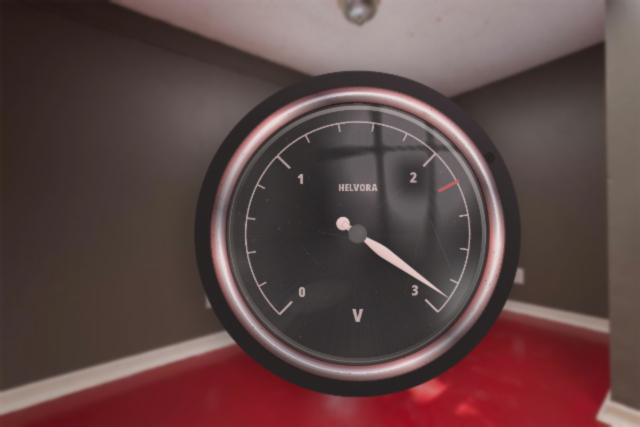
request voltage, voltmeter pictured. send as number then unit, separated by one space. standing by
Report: 2.9 V
